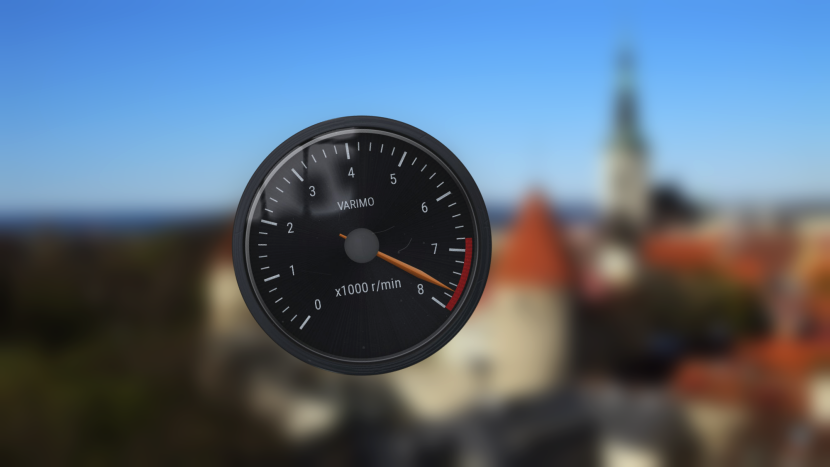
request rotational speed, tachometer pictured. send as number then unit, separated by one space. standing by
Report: 7700 rpm
